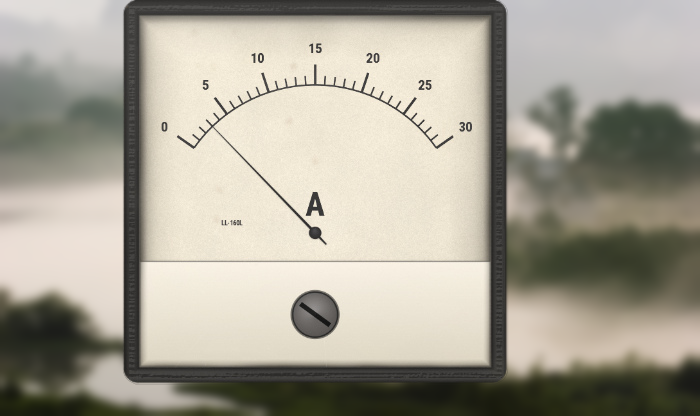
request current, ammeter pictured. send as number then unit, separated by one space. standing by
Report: 3 A
